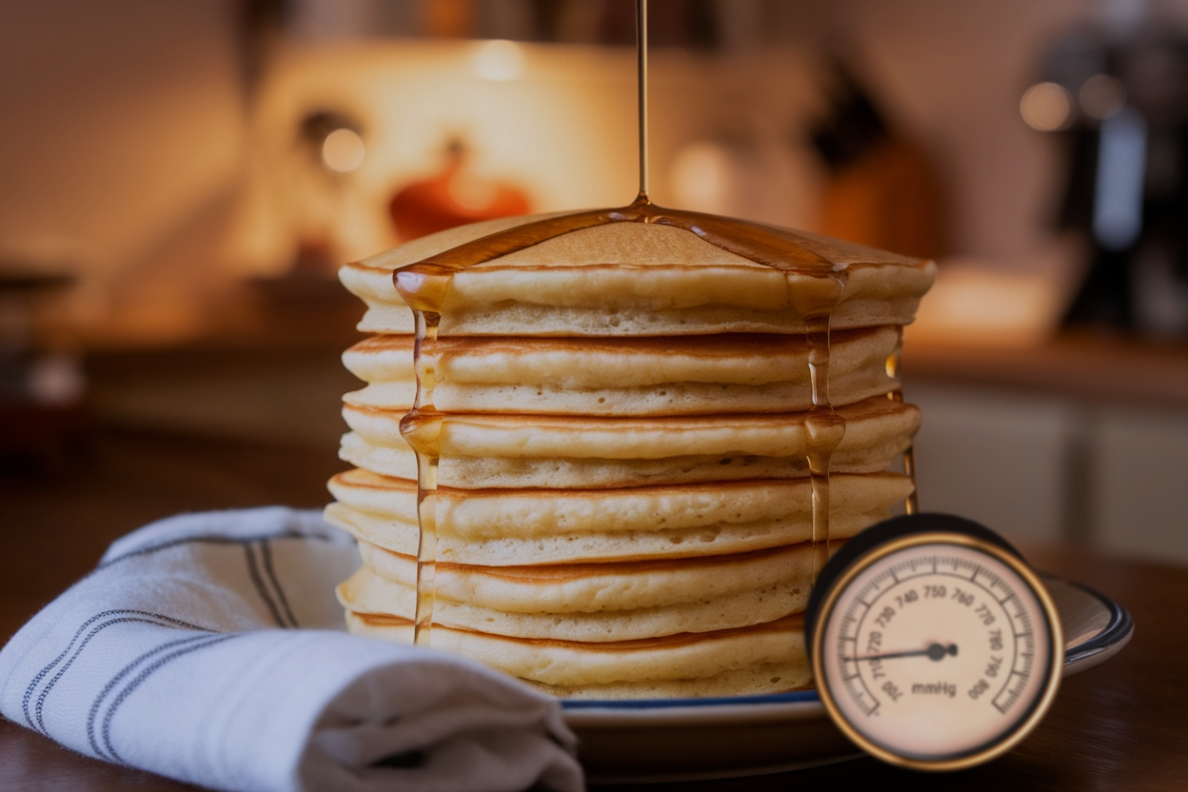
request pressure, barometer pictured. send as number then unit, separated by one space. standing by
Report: 715 mmHg
